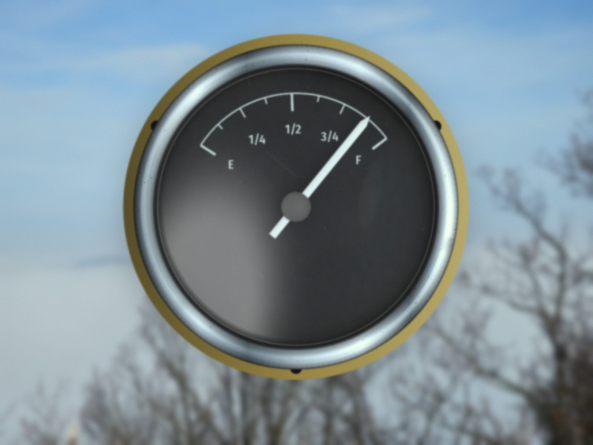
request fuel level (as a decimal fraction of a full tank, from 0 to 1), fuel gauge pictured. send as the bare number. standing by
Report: 0.875
